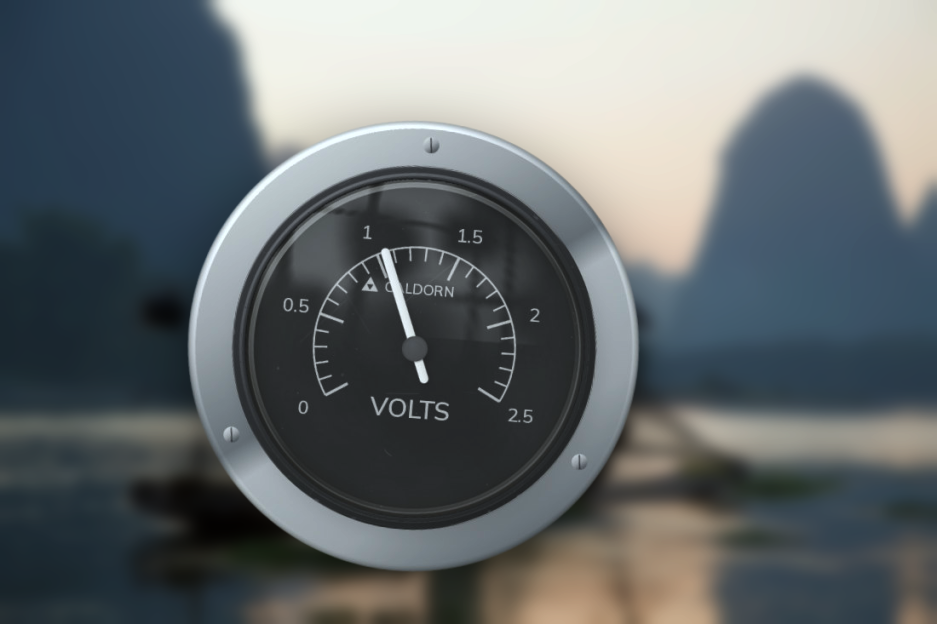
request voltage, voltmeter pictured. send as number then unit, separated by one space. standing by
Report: 1.05 V
